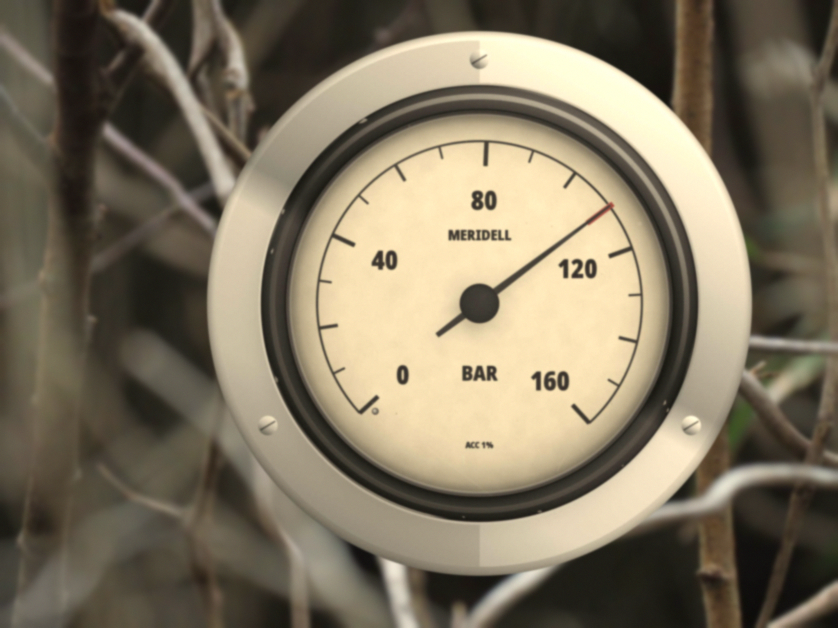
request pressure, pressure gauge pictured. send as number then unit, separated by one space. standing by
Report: 110 bar
